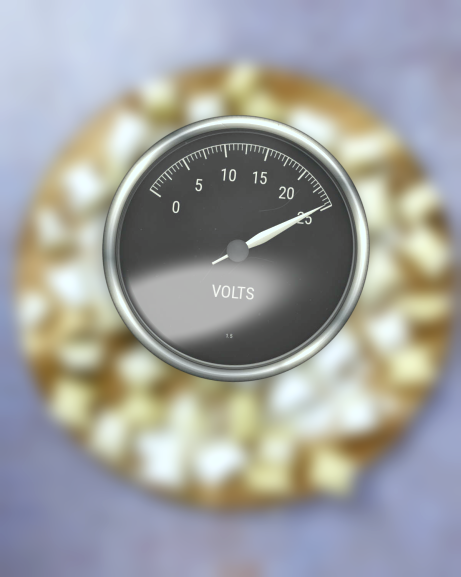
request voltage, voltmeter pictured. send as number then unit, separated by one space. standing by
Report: 24.5 V
